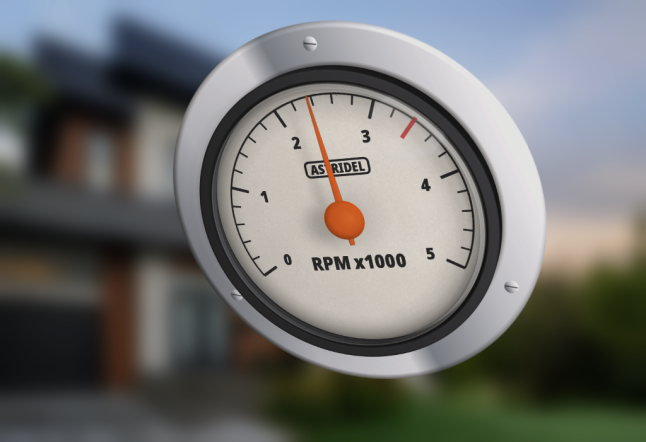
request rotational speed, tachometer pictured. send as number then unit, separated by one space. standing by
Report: 2400 rpm
